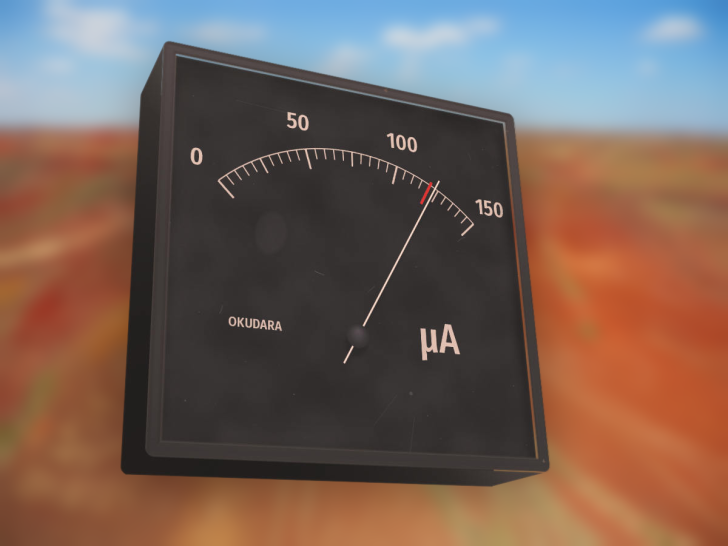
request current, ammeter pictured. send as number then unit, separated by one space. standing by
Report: 122.5 µA
